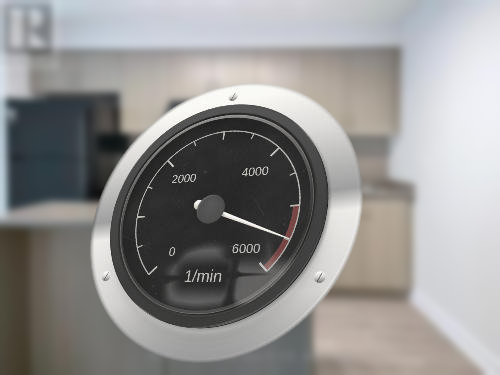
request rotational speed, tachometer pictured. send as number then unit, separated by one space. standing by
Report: 5500 rpm
